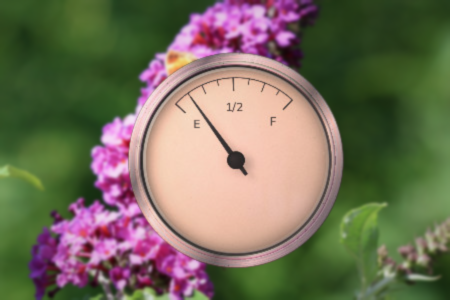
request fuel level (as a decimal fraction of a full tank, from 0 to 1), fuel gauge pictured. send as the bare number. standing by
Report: 0.125
